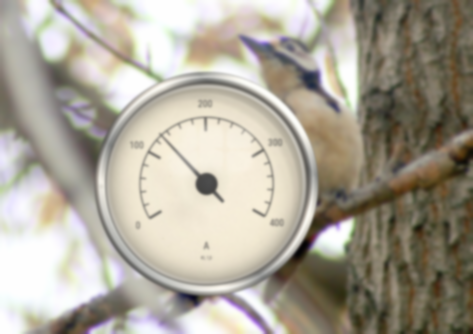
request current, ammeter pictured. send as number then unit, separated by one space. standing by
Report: 130 A
